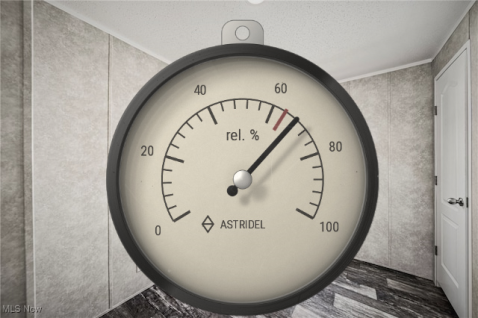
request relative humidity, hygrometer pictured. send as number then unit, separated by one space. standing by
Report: 68 %
